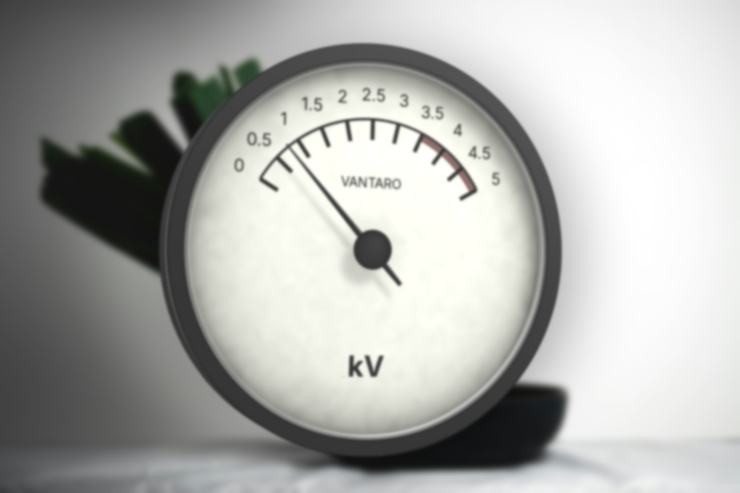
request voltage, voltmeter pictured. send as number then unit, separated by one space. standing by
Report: 0.75 kV
